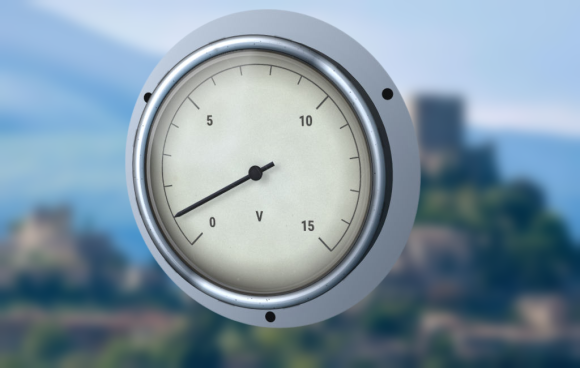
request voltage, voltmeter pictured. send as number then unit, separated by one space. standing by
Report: 1 V
